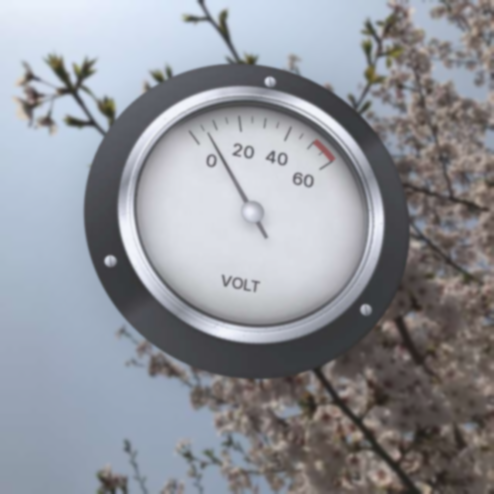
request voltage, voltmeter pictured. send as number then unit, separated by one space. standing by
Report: 5 V
